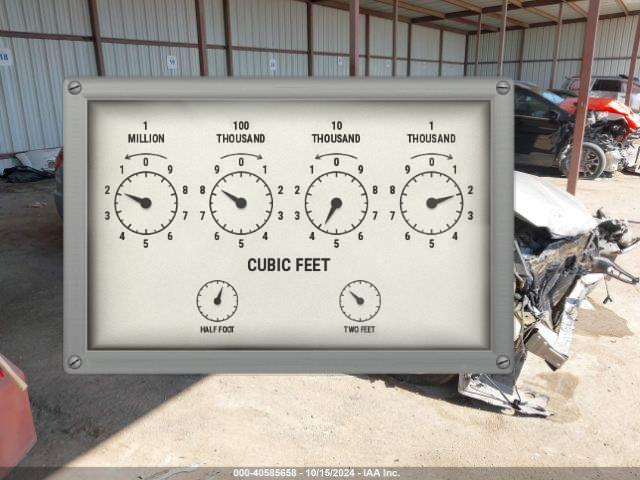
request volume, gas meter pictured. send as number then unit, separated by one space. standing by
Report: 184200 ft³
